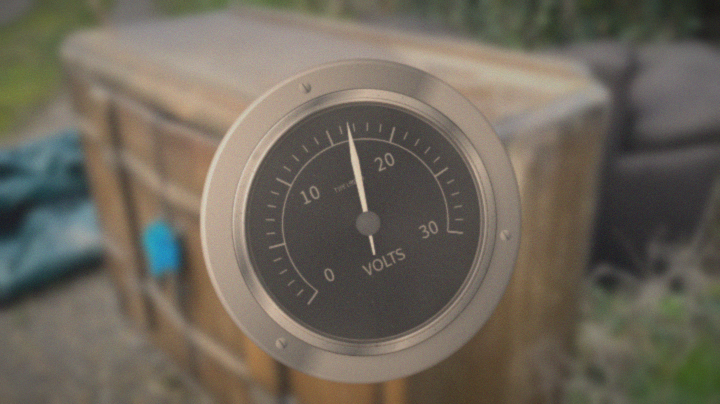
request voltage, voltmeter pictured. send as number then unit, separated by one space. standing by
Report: 16.5 V
